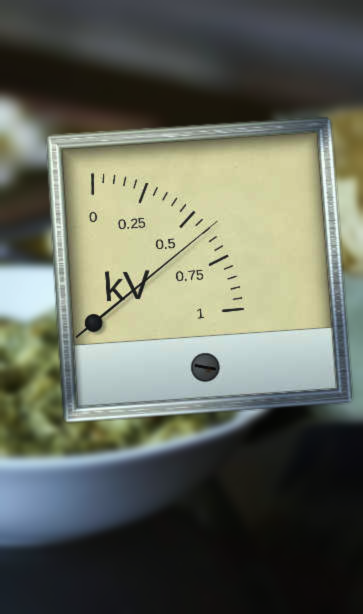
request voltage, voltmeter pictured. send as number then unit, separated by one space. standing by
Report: 0.6 kV
